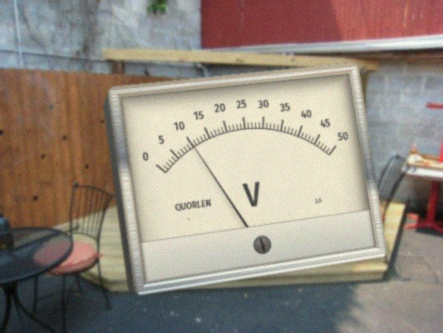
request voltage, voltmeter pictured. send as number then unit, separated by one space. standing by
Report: 10 V
